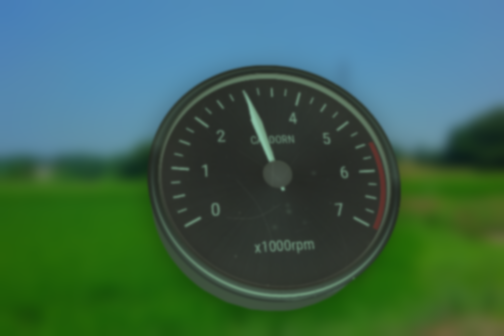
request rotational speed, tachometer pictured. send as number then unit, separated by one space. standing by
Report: 3000 rpm
